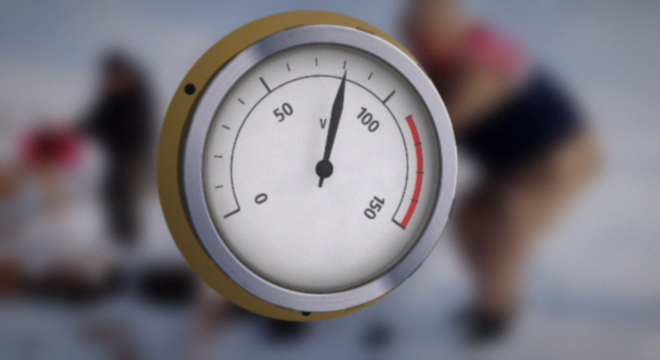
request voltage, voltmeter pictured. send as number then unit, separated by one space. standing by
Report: 80 V
